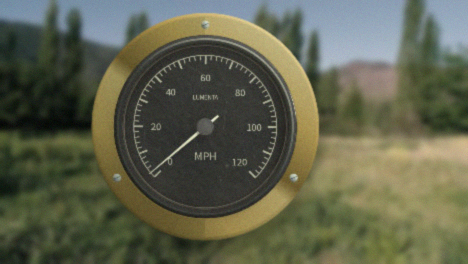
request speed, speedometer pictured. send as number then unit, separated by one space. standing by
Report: 2 mph
